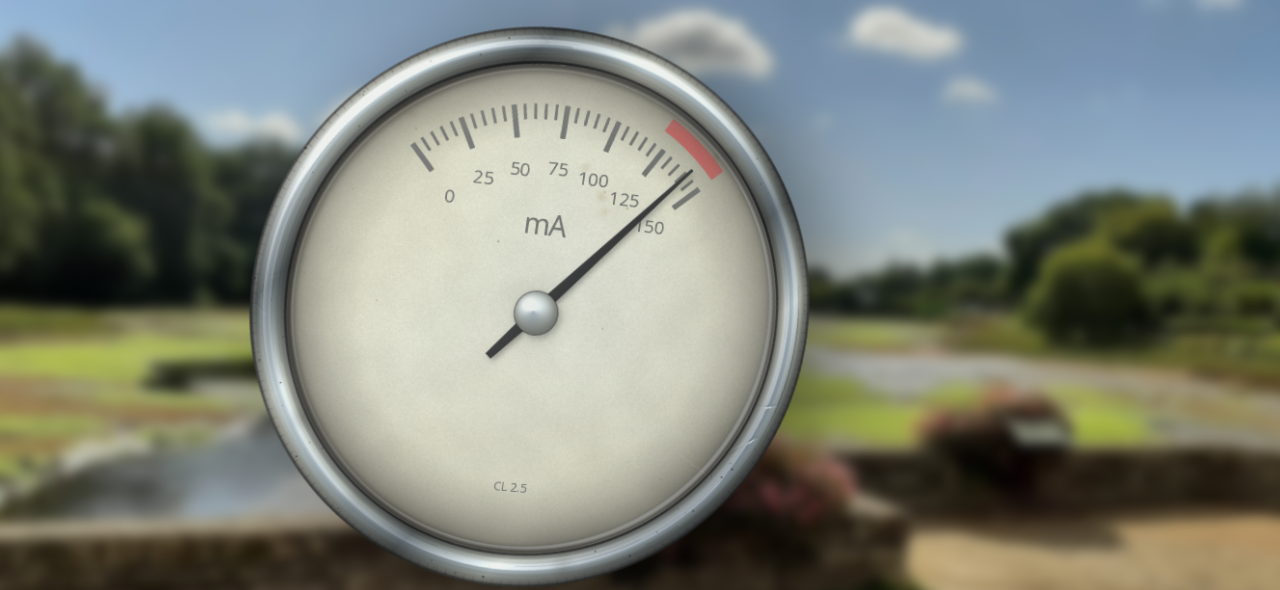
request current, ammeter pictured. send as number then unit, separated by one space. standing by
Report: 140 mA
